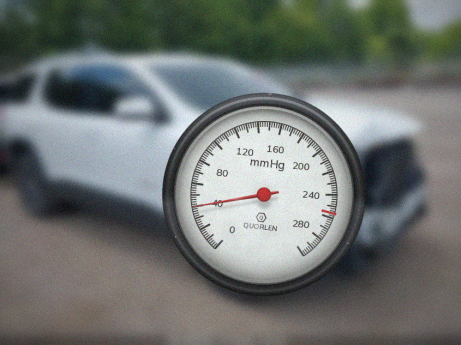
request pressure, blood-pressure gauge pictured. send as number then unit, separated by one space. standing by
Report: 40 mmHg
